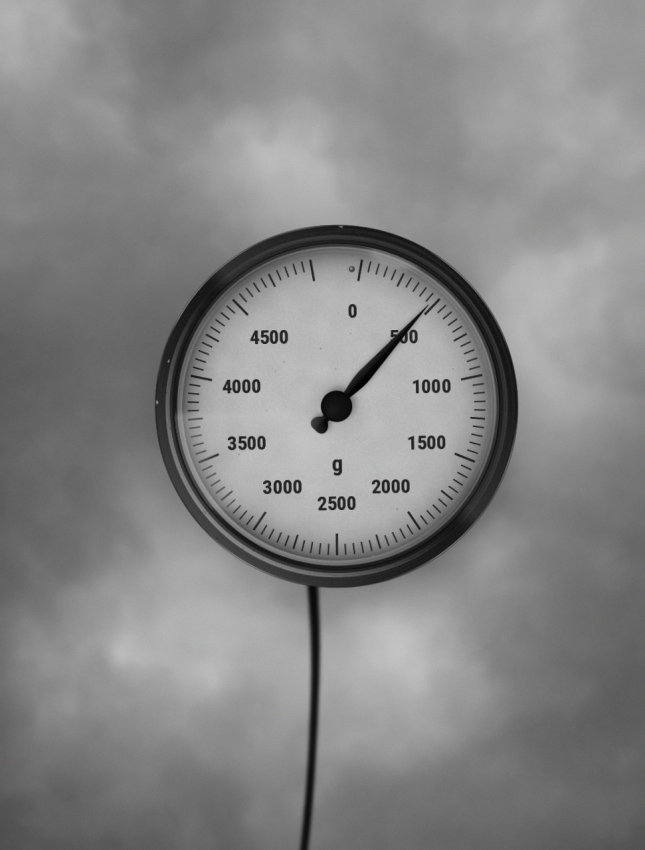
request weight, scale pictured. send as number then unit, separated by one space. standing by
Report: 475 g
